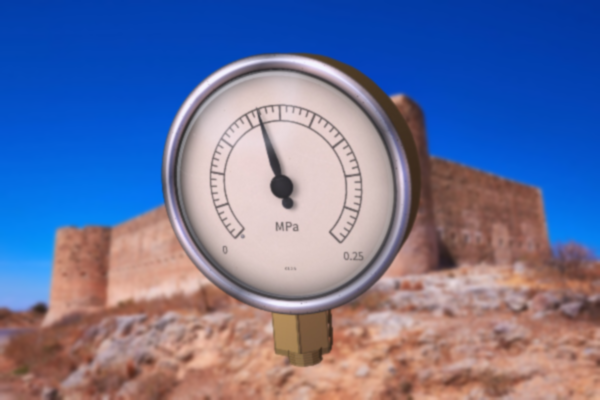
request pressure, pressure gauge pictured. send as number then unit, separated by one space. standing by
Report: 0.11 MPa
